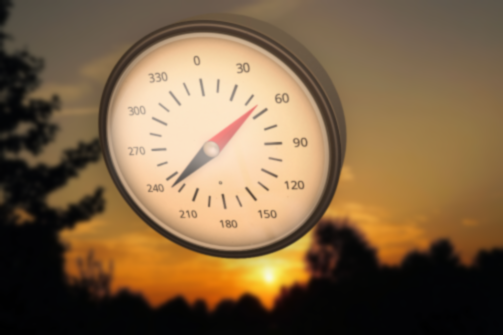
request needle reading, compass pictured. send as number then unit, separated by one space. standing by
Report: 52.5 °
